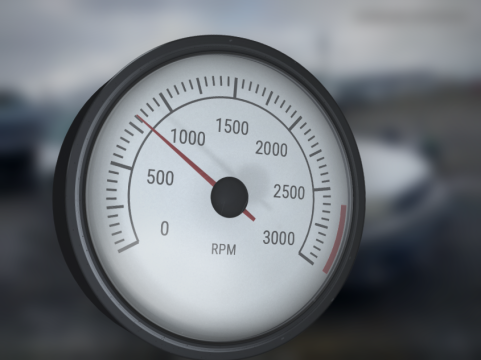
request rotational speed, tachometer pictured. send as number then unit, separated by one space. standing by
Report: 800 rpm
